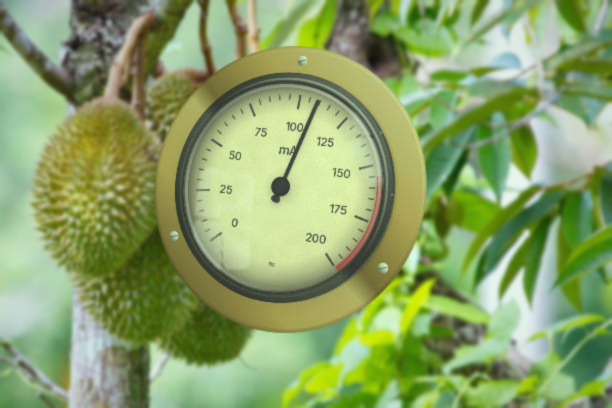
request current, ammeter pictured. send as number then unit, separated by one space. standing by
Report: 110 mA
